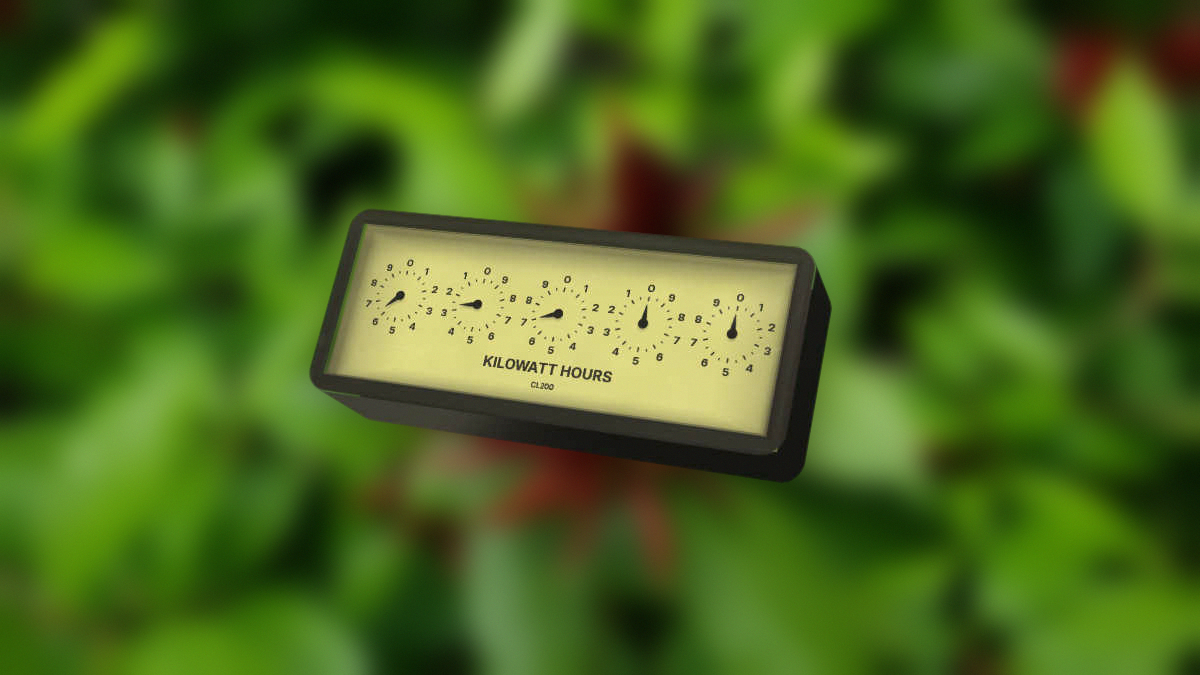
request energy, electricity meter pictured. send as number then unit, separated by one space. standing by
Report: 62700 kWh
